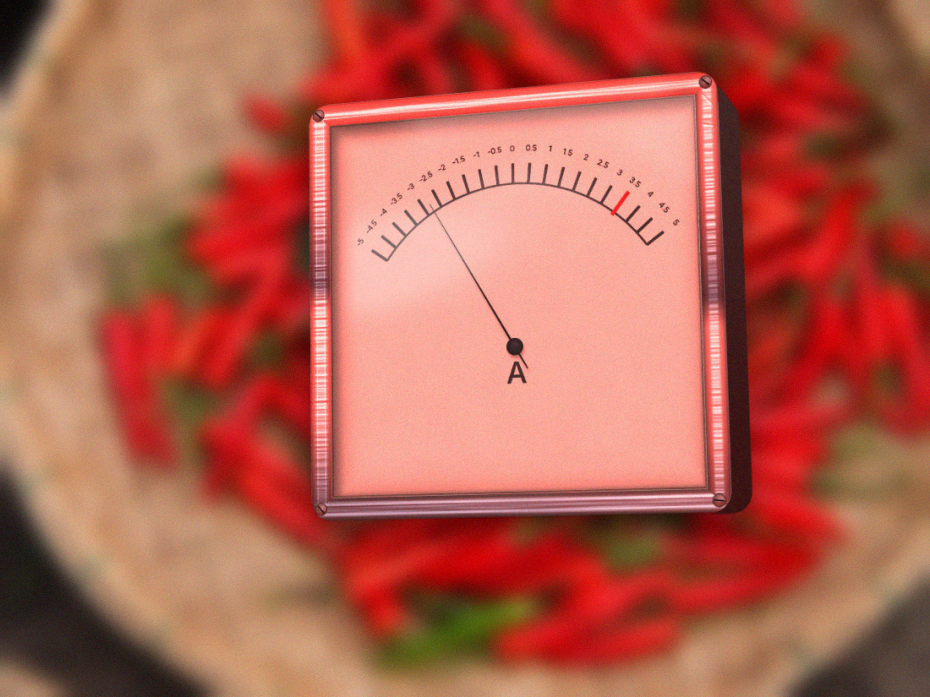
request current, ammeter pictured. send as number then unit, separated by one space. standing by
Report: -2.75 A
